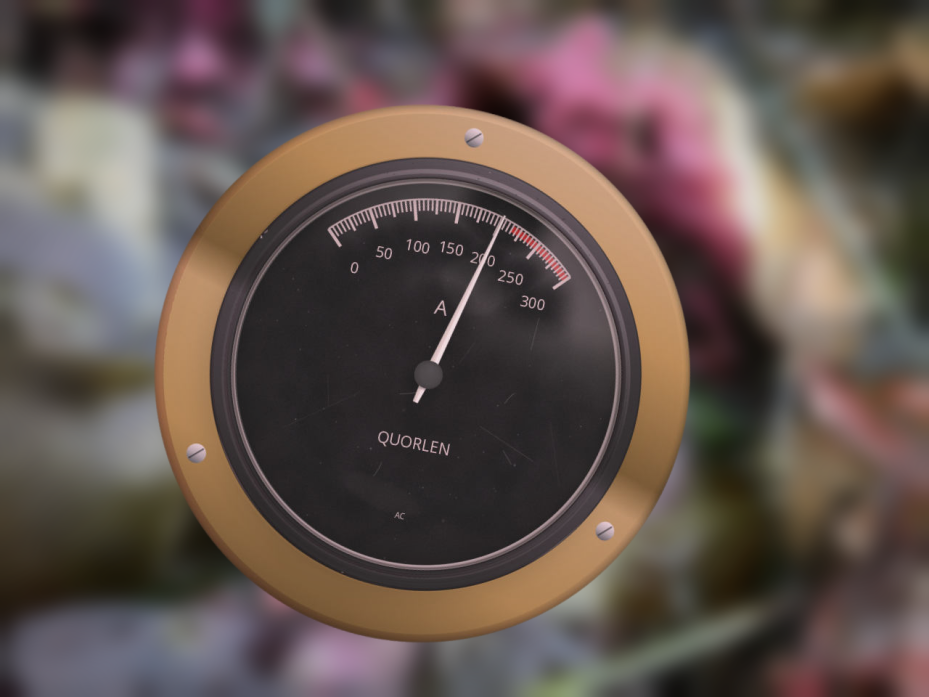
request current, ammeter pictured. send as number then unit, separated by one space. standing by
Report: 200 A
